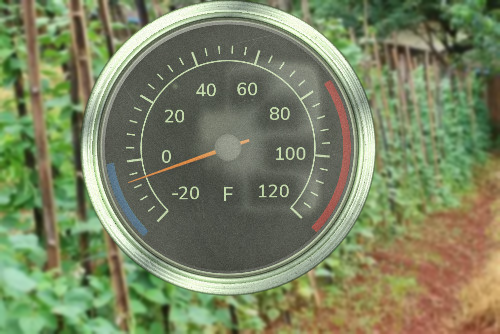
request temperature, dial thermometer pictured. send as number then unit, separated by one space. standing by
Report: -6 °F
